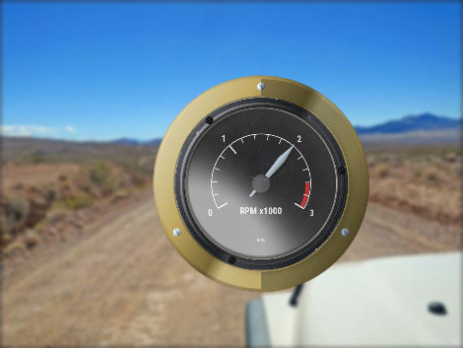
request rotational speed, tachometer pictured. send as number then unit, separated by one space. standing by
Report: 2000 rpm
